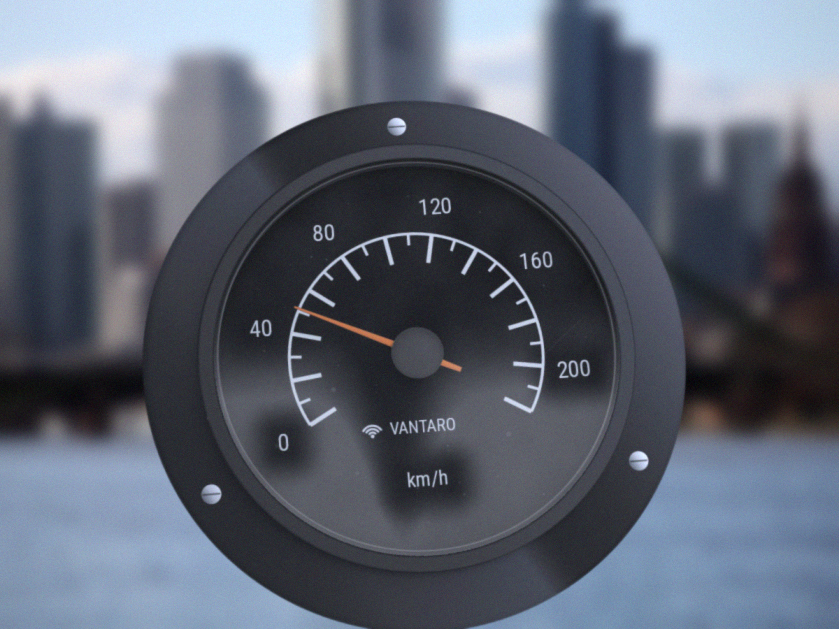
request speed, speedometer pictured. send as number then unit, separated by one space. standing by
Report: 50 km/h
